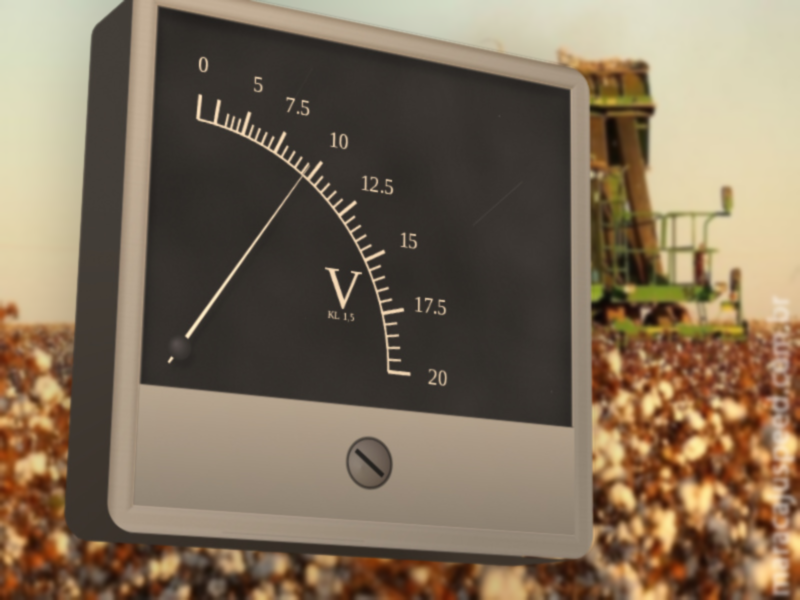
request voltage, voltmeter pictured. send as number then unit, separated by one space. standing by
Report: 9.5 V
